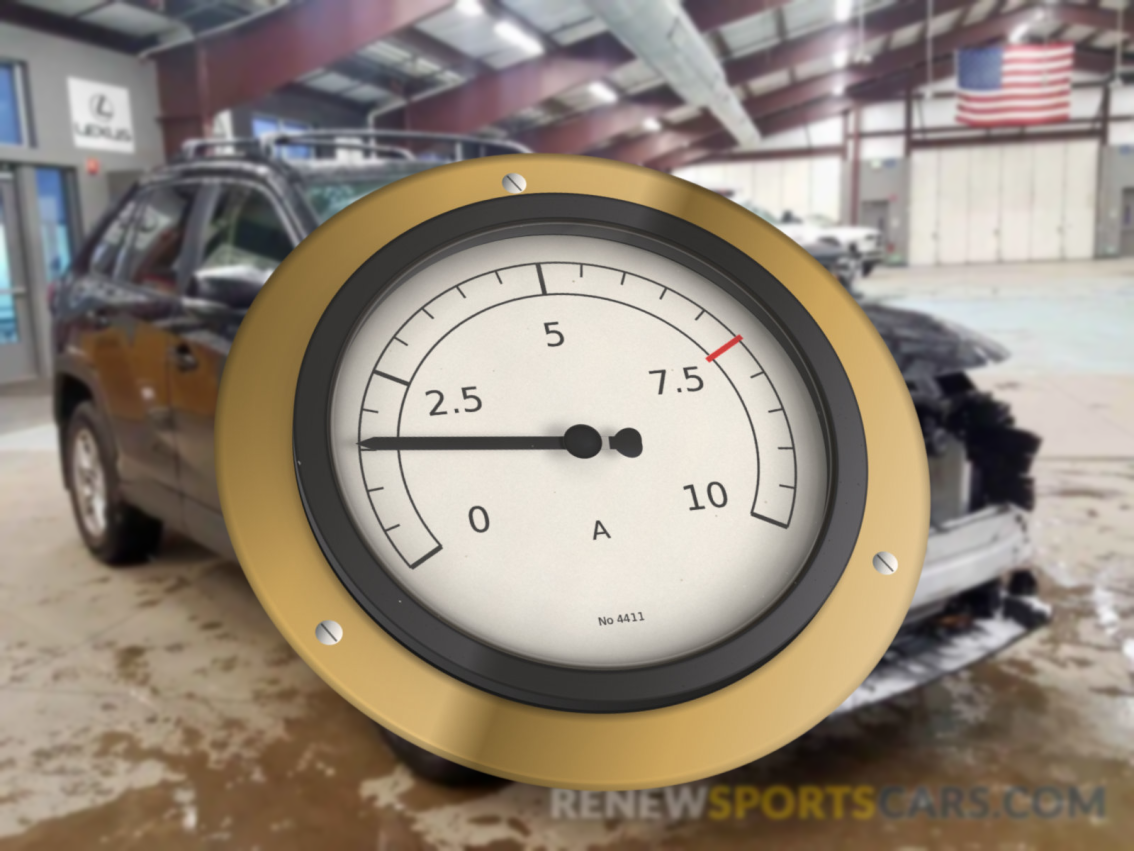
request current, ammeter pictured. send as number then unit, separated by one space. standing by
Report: 1.5 A
